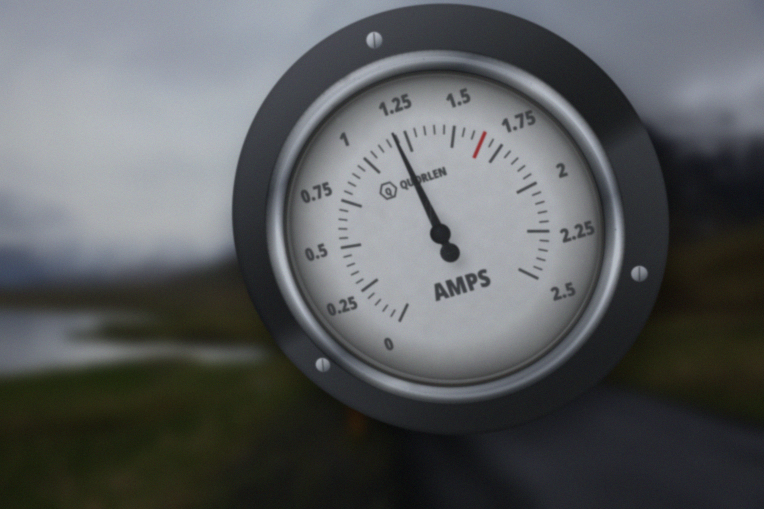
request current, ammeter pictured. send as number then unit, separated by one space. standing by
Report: 1.2 A
